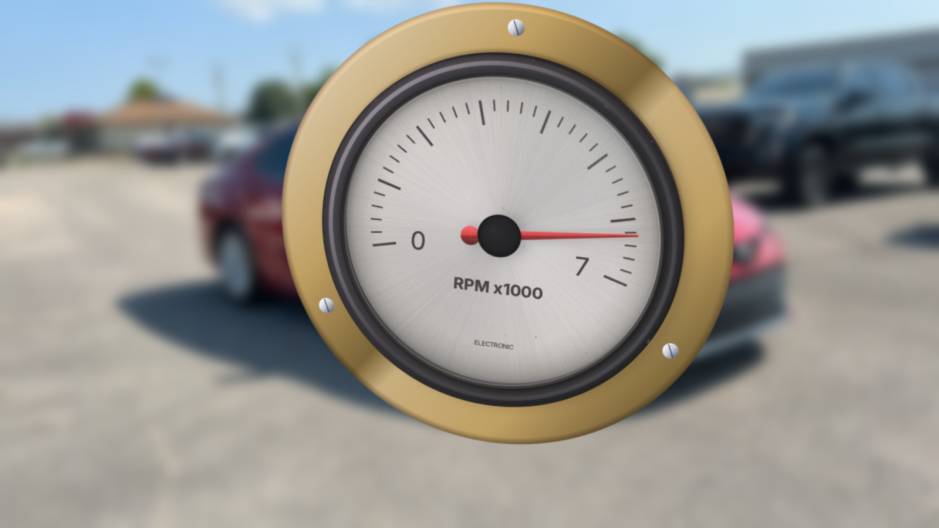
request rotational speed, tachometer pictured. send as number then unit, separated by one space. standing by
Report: 6200 rpm
